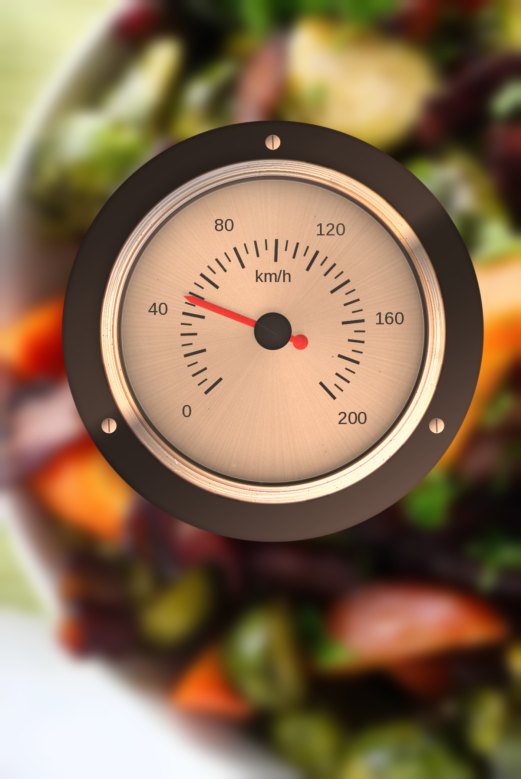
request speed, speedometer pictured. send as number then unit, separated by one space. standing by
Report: 47.5 km/h
